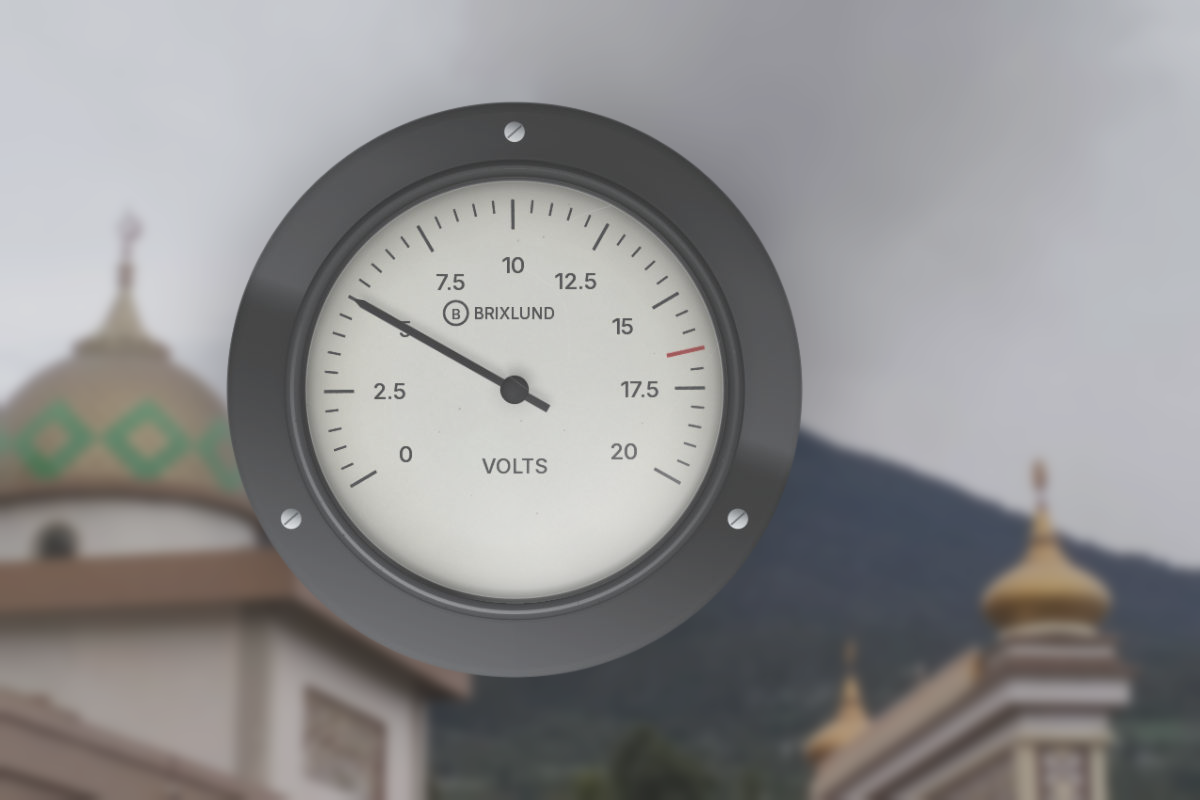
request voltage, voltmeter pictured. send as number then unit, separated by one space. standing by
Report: 5 V
